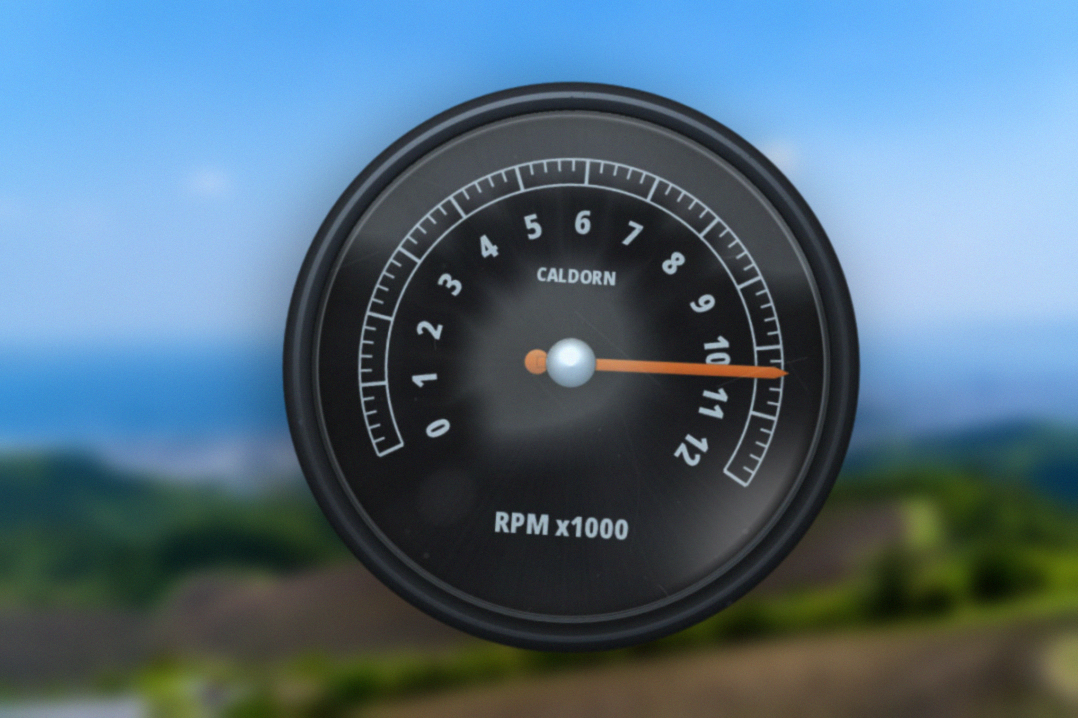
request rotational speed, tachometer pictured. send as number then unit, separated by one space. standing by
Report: 10400 rpm
